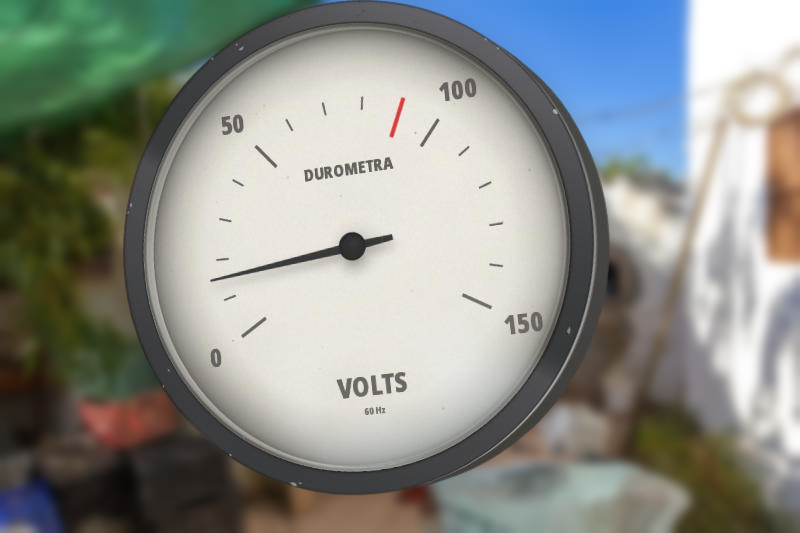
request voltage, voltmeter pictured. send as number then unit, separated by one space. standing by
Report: 15 V
